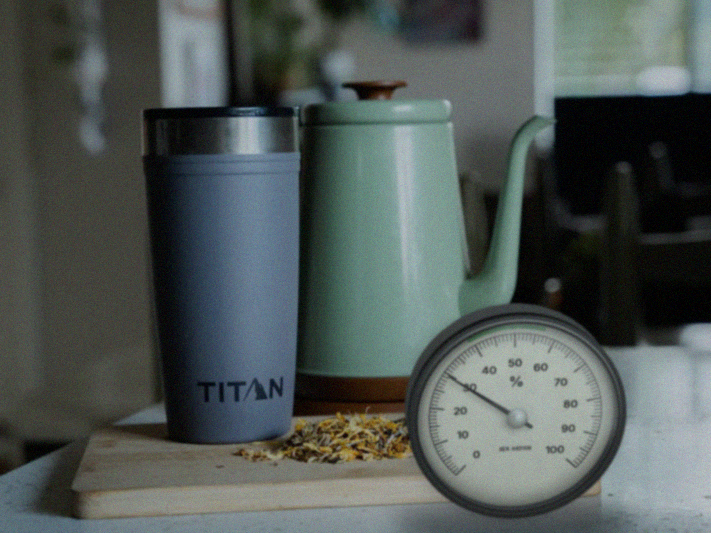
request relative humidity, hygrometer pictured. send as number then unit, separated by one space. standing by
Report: 30 %
